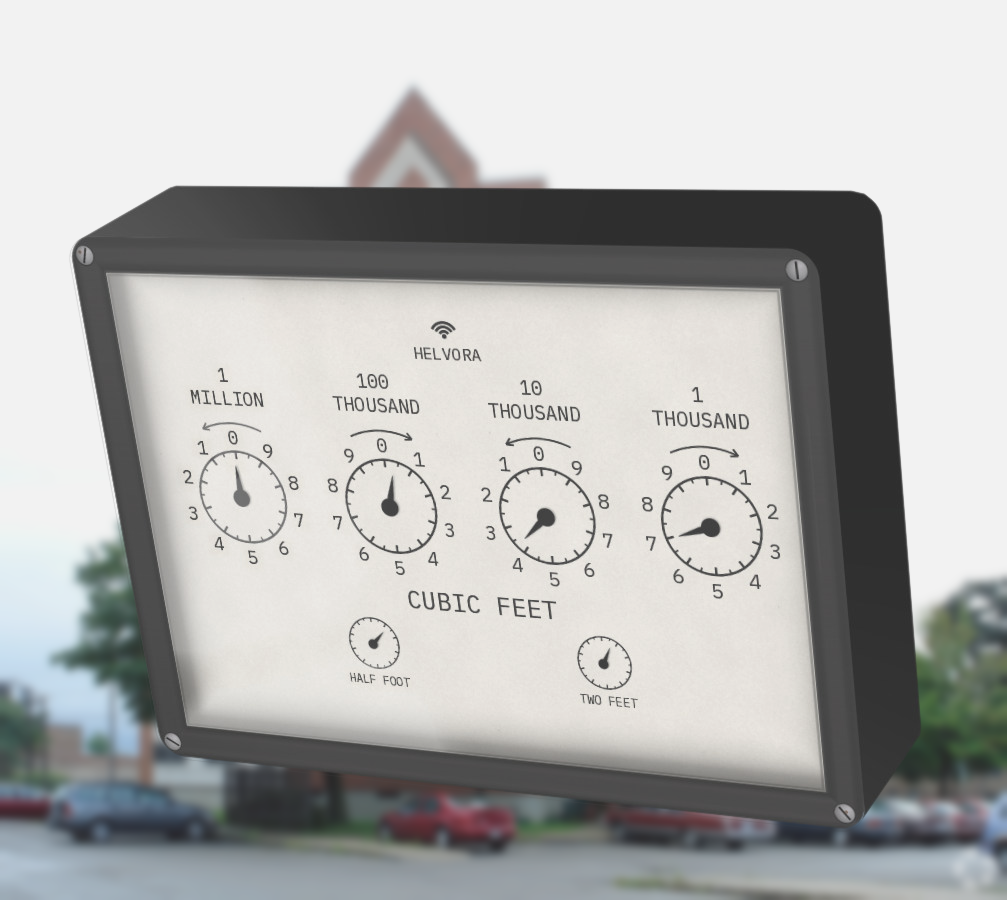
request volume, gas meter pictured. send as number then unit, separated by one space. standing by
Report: 3700 ft³
